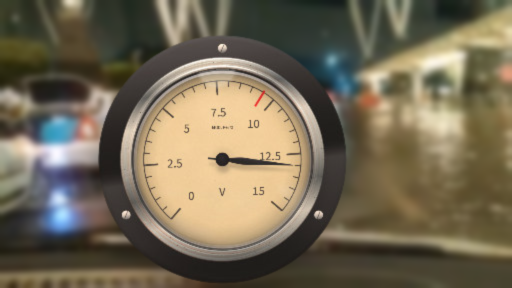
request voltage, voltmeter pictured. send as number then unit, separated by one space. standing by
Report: 13 V
